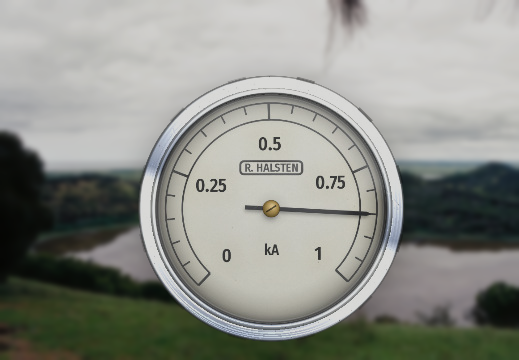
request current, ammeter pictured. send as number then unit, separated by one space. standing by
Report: 0.85 kA
